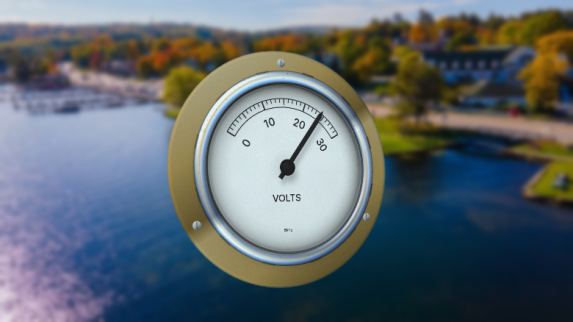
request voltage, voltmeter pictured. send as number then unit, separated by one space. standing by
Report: 24 V
